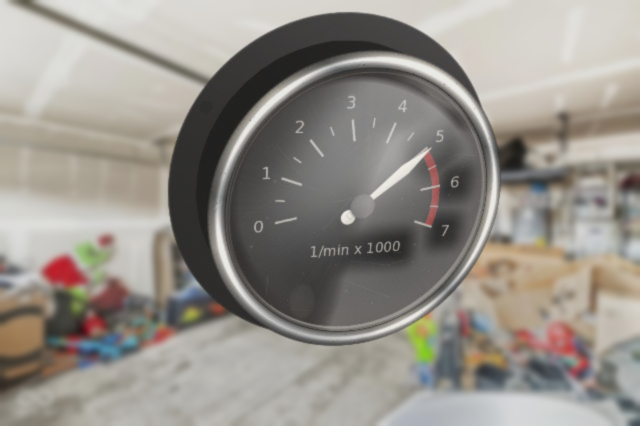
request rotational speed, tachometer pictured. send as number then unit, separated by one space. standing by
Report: 5000 rpm
